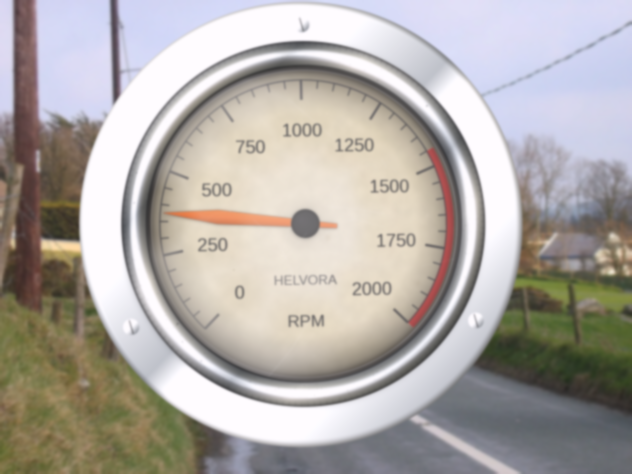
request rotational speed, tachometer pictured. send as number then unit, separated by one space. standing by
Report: 375 rpm
